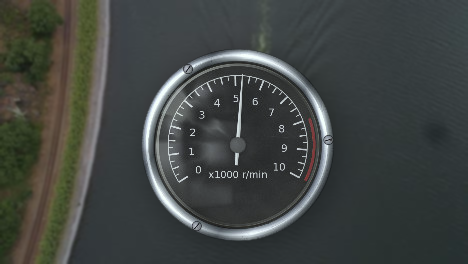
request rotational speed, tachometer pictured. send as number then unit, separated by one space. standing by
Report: 5250 rpm
